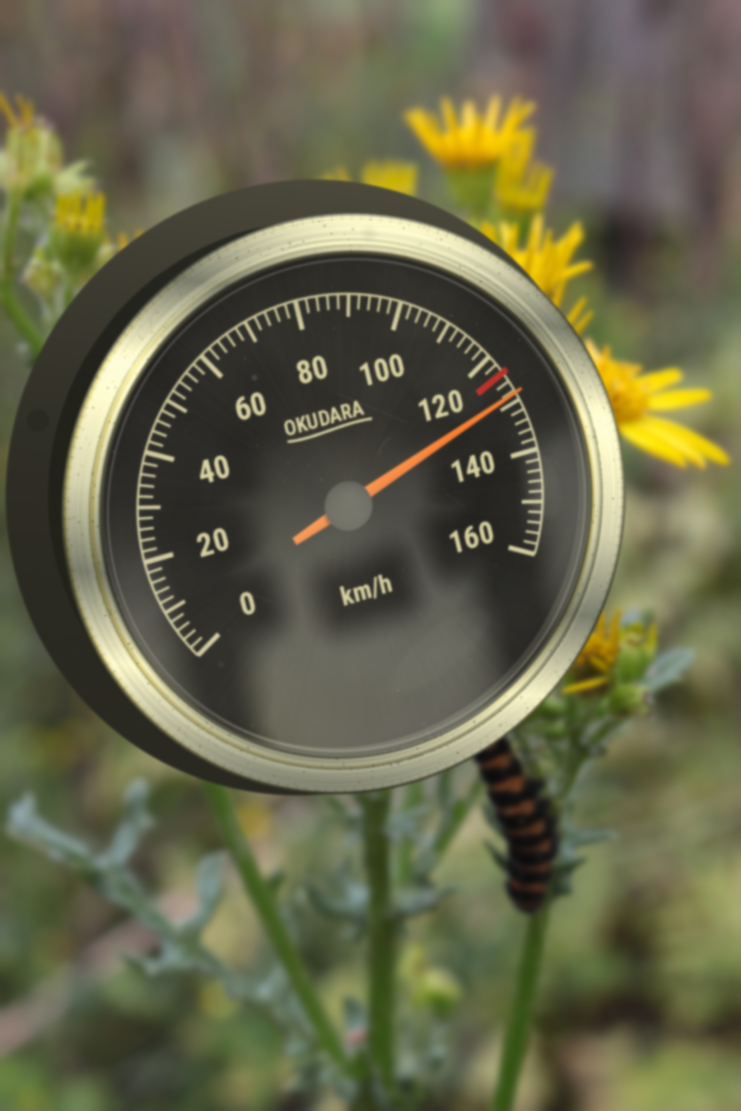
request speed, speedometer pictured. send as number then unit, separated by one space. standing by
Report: 128 km/h
